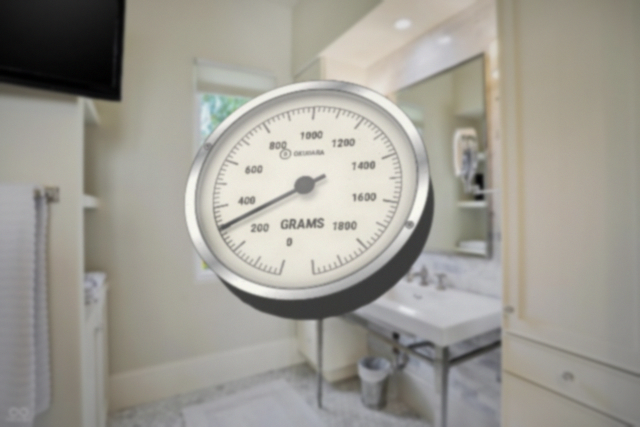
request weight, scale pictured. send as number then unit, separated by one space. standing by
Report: 300 g
